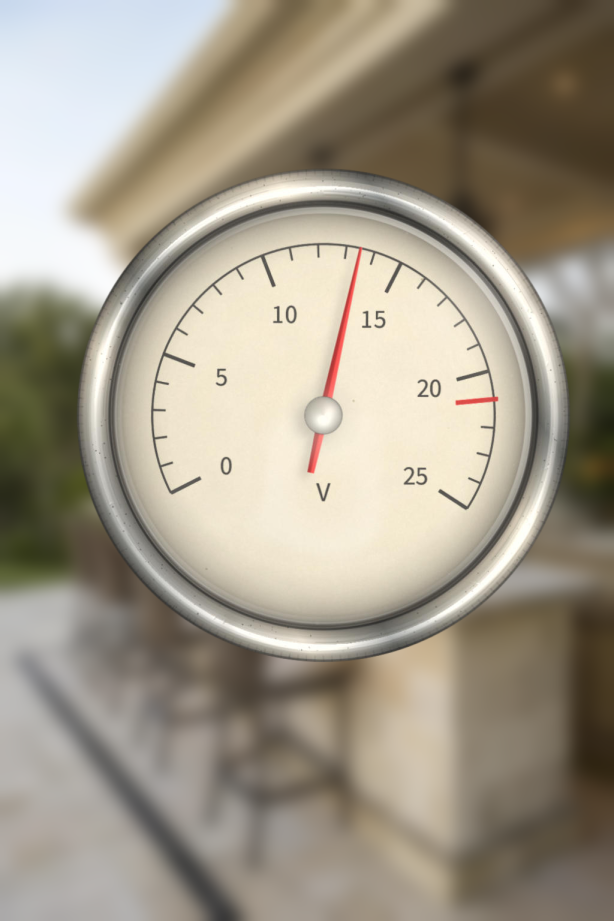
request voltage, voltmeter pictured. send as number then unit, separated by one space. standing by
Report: 13.5 V
